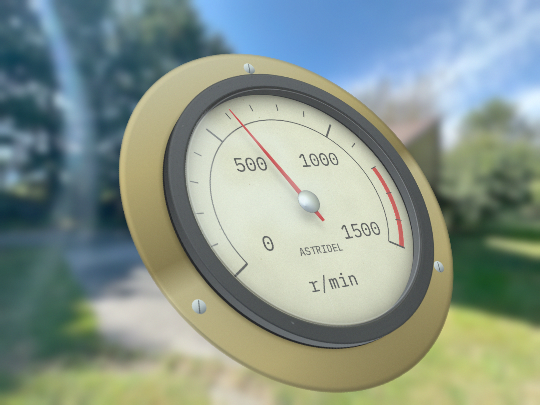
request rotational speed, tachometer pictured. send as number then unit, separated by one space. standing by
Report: 600 rpm
